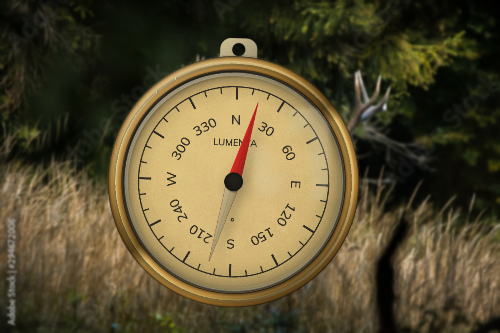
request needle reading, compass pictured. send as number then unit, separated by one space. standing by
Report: 15 °
